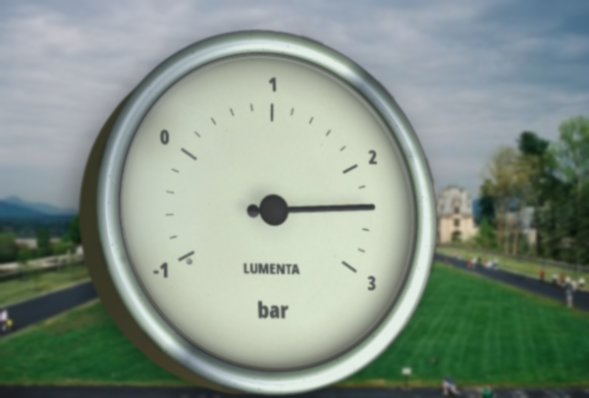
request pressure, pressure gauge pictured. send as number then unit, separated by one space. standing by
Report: 2.4 bar
